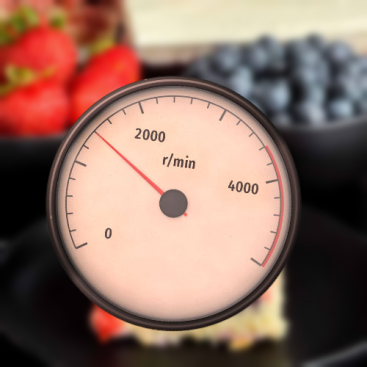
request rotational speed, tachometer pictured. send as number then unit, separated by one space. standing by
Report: 1400 rpm
